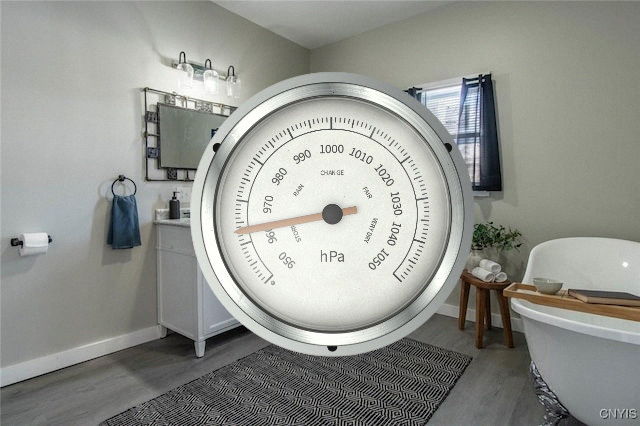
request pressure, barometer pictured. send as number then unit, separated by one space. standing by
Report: 963 hPa
